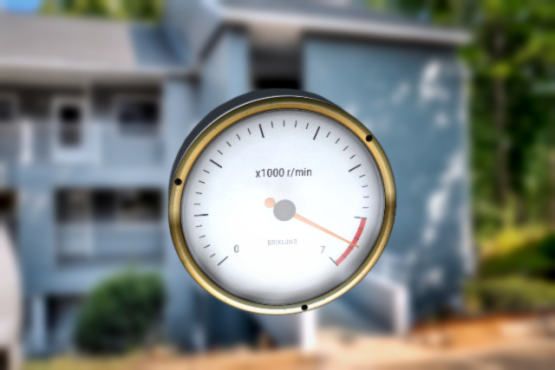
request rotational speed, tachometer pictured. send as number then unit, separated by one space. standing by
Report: 6500 rpm
